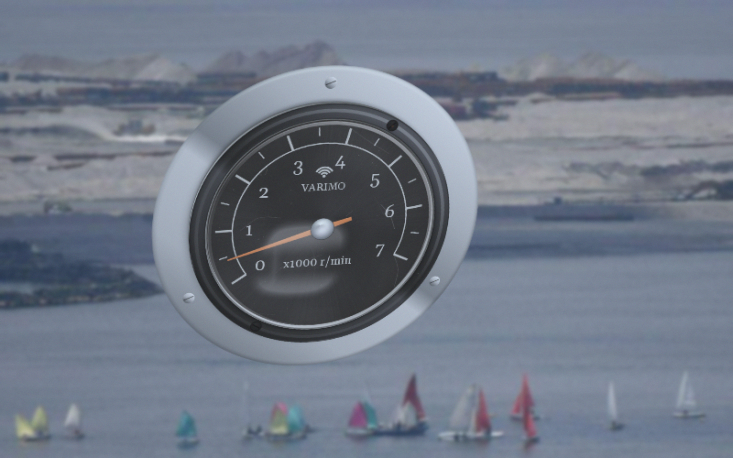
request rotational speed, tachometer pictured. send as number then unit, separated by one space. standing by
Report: 500 rpm
